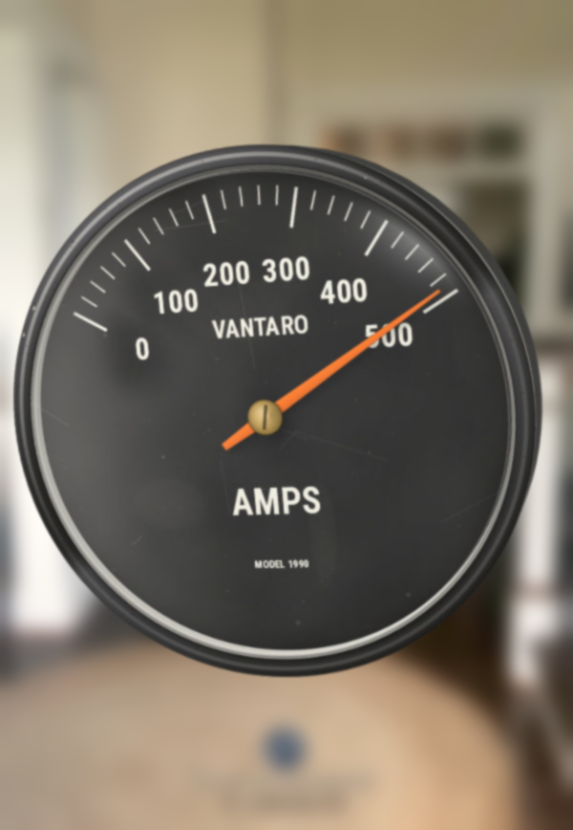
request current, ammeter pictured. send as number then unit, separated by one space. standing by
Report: 490 A
